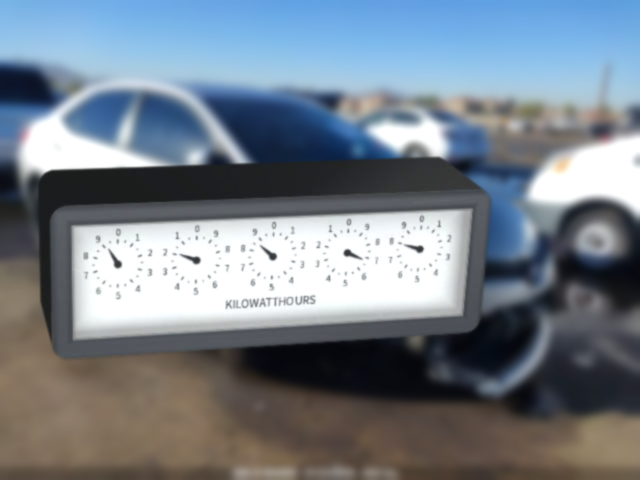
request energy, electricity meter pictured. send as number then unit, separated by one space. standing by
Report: 91868 kWh
